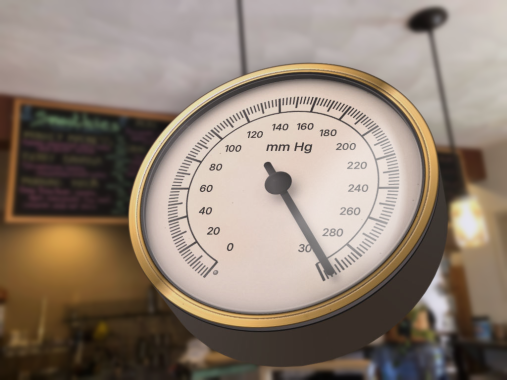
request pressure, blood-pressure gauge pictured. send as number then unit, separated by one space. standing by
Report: 296 mmHg
